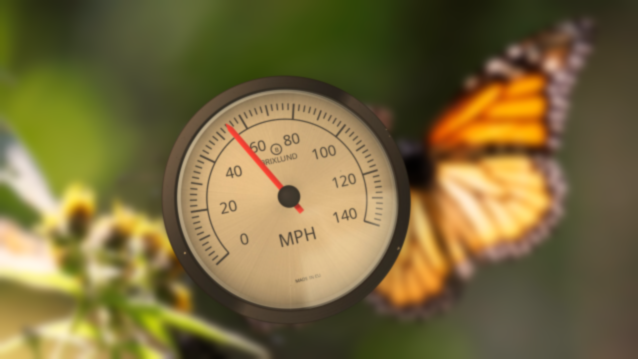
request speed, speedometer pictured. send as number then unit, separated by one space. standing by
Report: 54 mph
